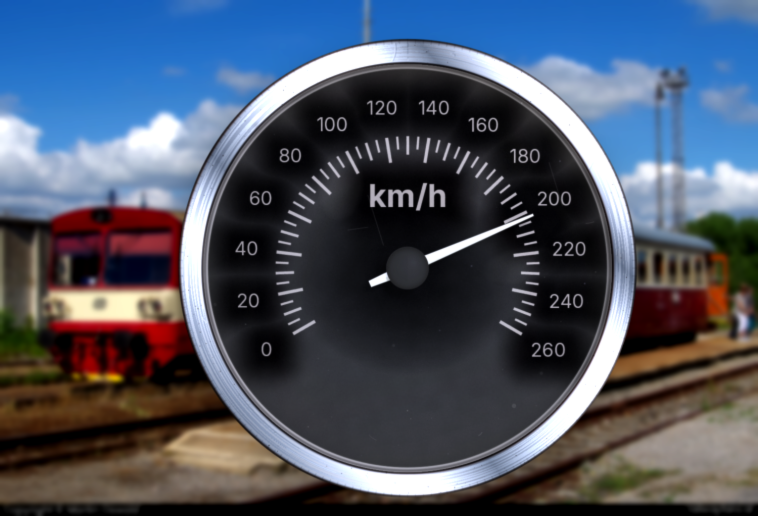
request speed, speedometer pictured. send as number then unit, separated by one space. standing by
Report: 202.5 km/h
